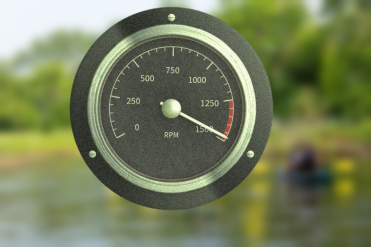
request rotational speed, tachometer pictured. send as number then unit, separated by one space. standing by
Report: 1475 rpm
